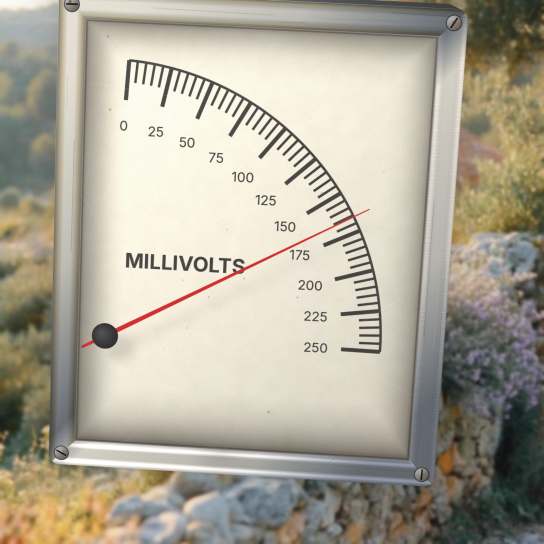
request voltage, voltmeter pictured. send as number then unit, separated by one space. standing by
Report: 165 mV
